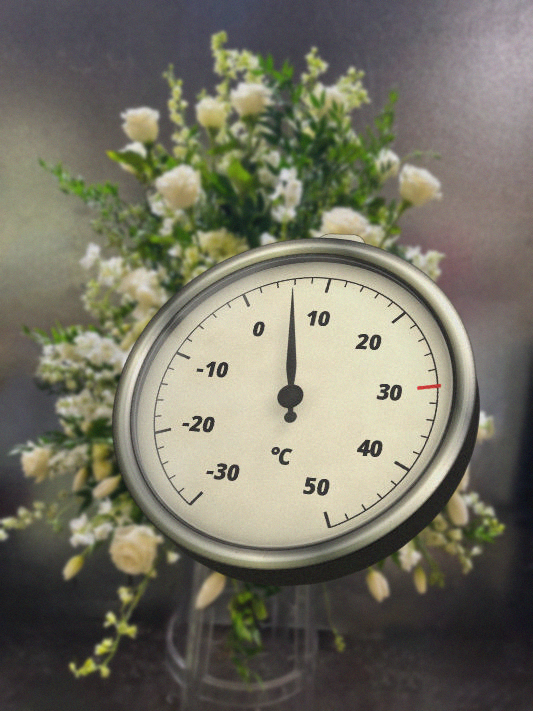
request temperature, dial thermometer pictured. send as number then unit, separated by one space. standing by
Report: 6 °C
